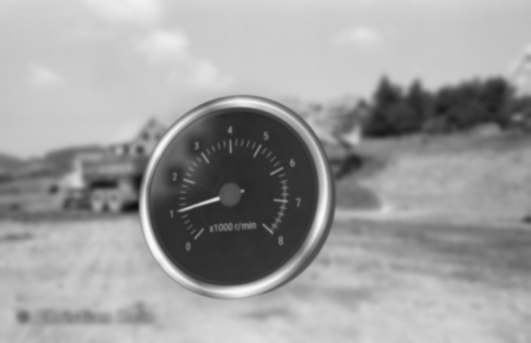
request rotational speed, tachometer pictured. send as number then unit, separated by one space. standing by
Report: 1000 rpm
